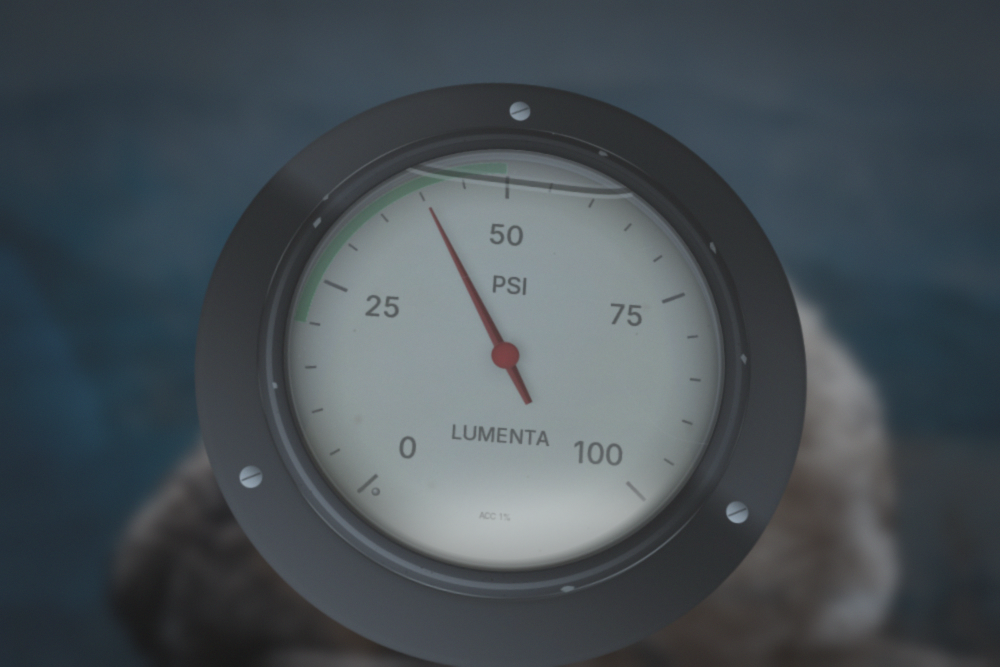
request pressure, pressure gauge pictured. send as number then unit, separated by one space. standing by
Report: 40 psi
